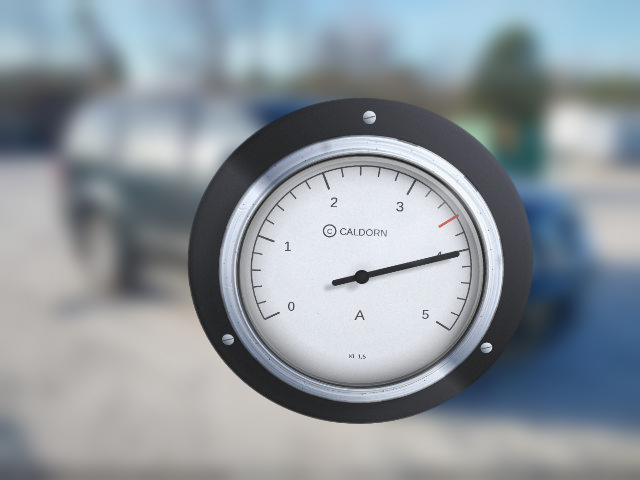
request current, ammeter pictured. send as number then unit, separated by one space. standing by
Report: 4 A
